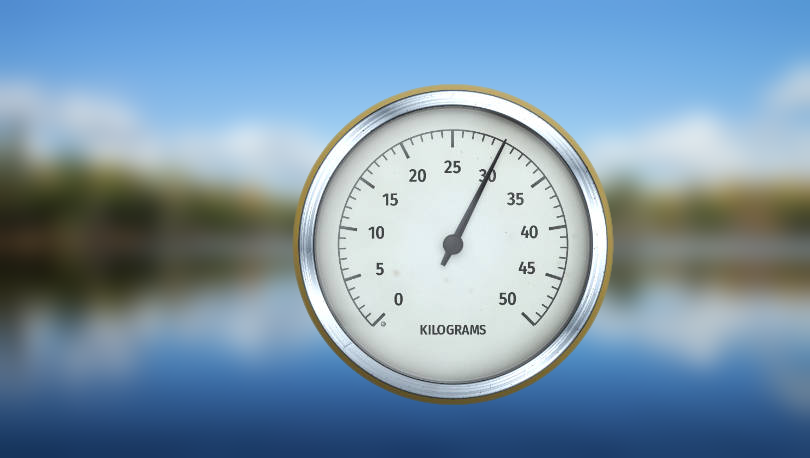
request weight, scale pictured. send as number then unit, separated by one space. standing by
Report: 30 kg
